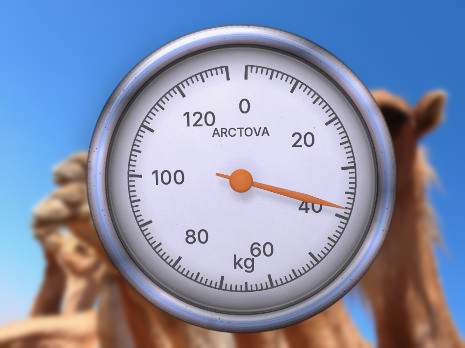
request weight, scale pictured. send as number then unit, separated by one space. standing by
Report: 38 kg
